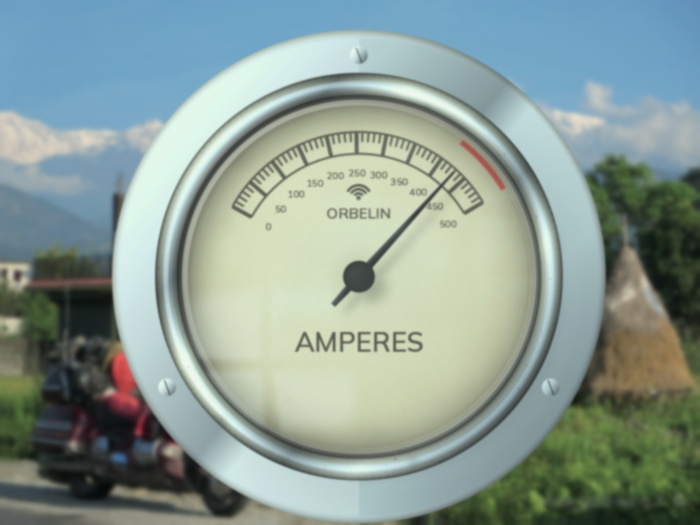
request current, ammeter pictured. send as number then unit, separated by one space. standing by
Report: 430 A
